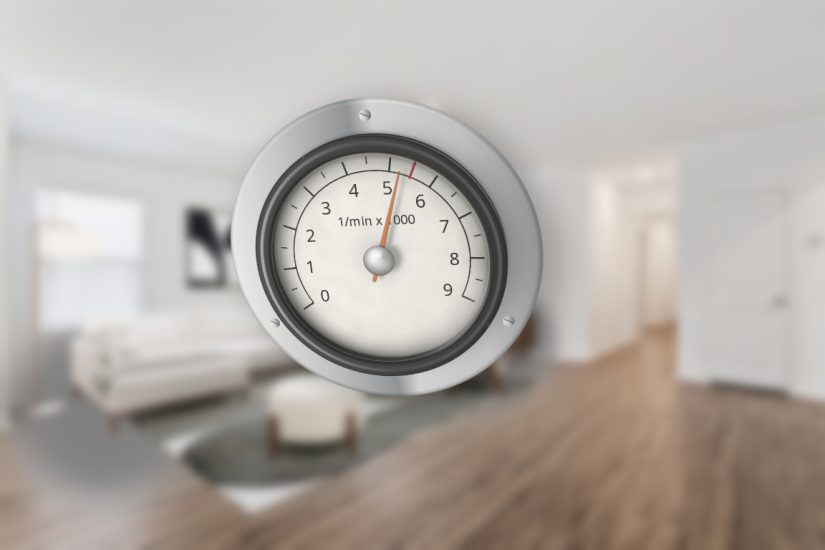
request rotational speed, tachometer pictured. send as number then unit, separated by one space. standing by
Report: 5250 rpm
